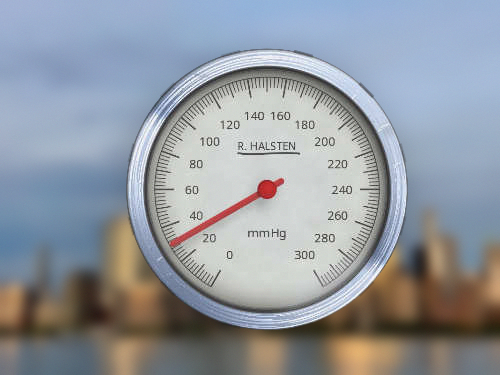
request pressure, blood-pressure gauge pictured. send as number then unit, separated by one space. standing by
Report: 30 mmHg
